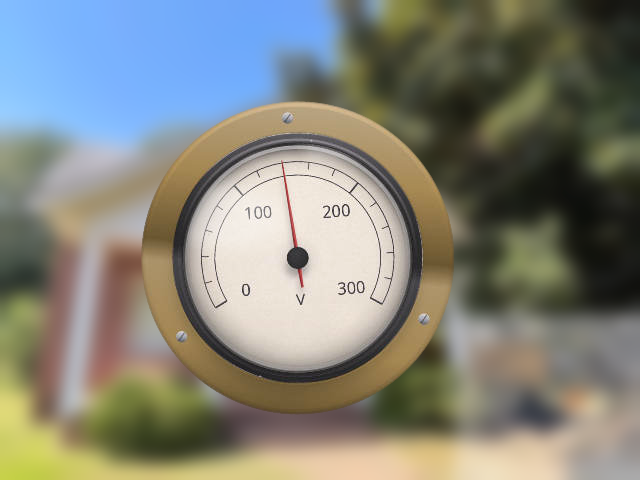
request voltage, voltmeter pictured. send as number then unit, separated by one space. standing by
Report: 140 V
